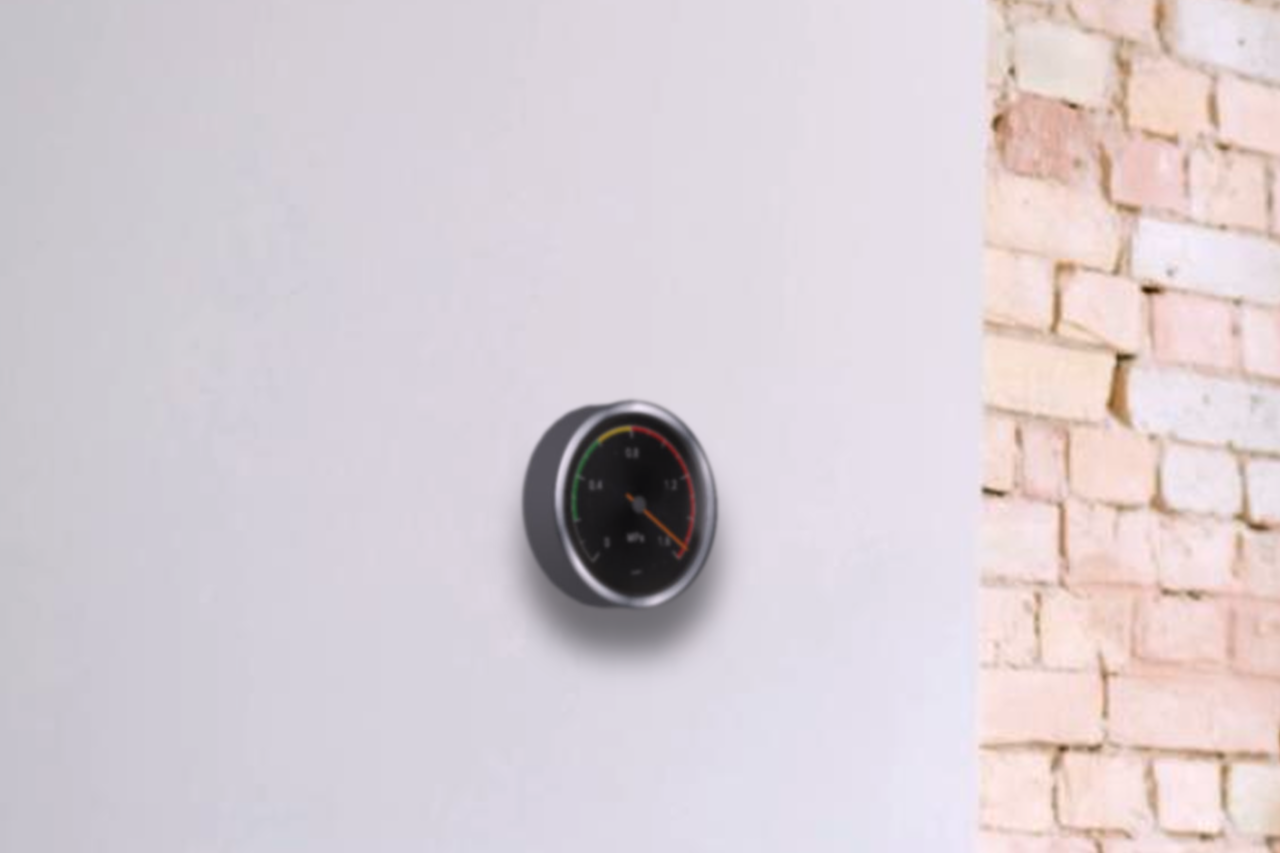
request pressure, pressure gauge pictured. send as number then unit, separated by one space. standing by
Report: 1.55 MPa
